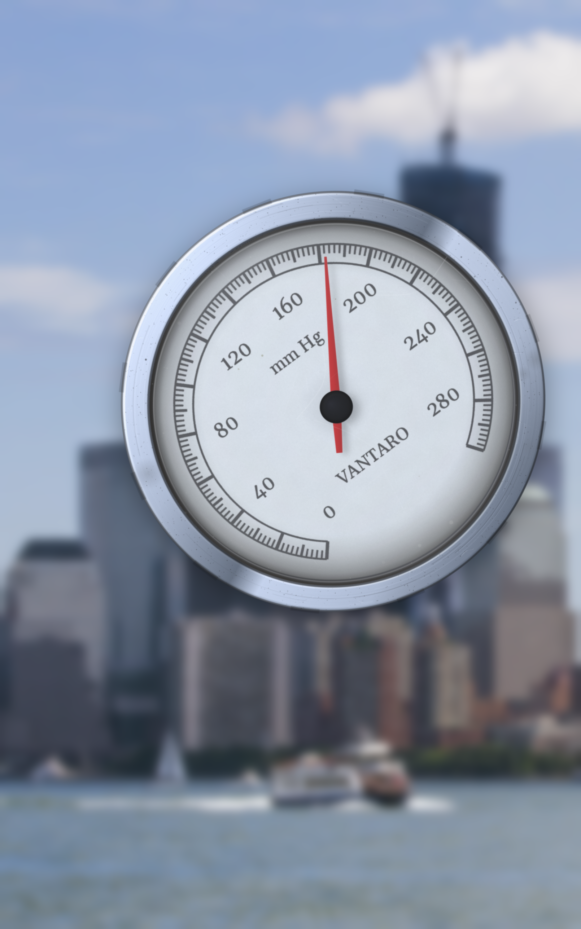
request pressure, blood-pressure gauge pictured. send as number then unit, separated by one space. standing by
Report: 182 mmHg
